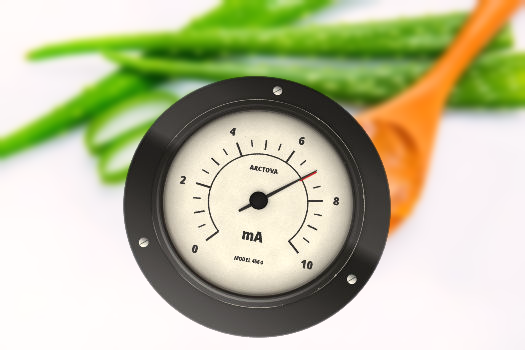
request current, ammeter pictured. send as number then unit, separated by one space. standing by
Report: 7 mA
